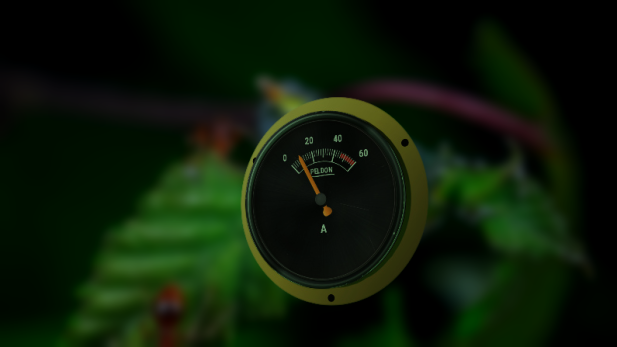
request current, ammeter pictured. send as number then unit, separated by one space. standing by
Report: 10 A
